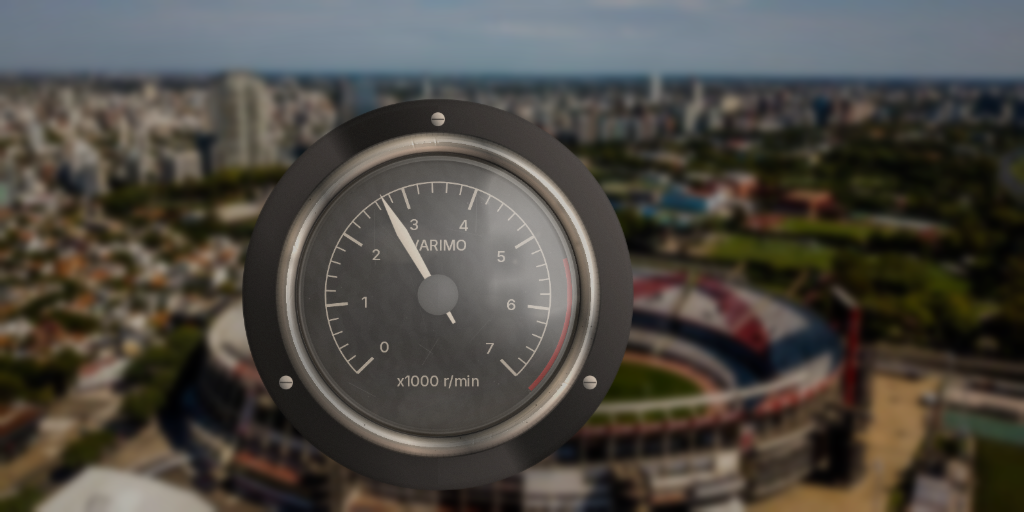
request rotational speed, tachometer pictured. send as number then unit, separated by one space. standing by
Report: 2700 rpm
